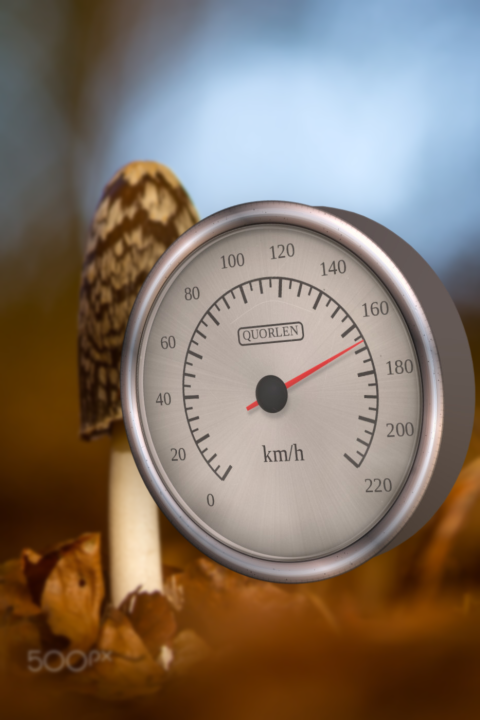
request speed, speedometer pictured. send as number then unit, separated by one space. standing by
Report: 167.5 km/h
